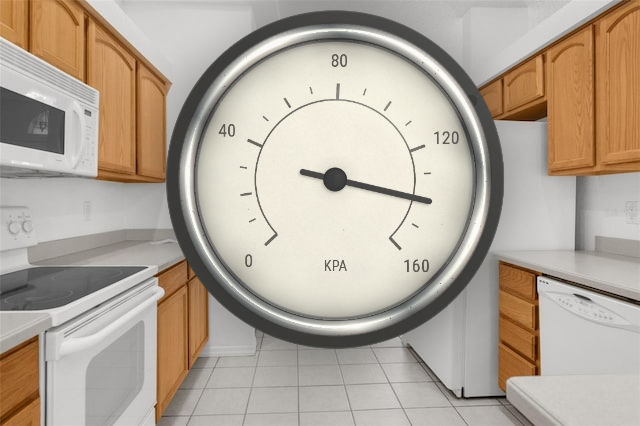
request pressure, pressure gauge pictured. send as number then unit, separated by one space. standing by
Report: 140 kPa
